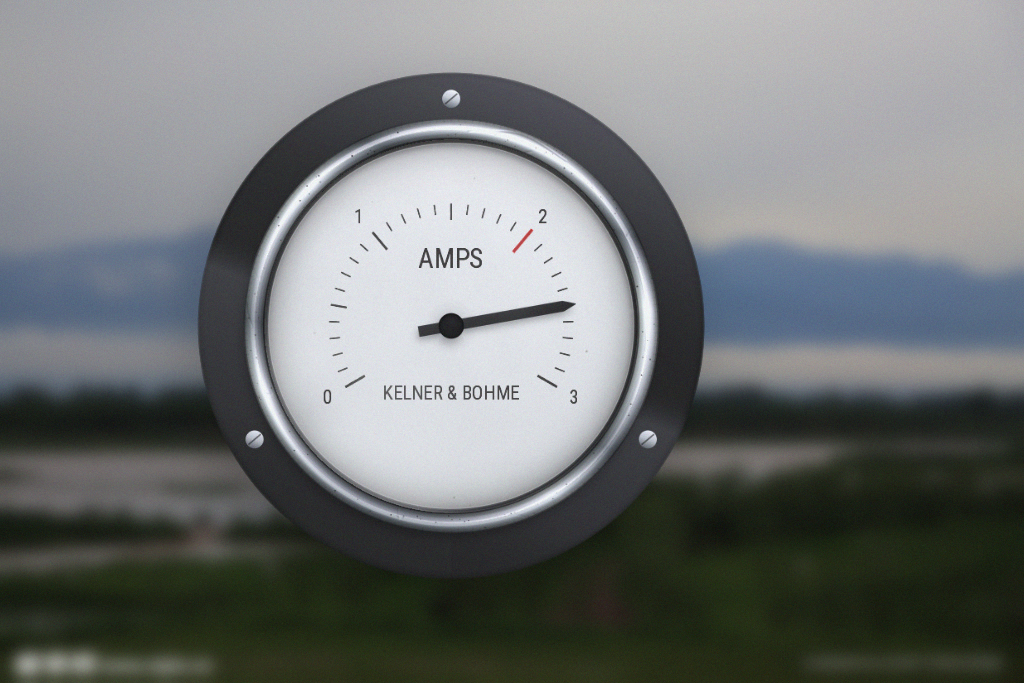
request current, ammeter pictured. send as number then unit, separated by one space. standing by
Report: 2.5 A
